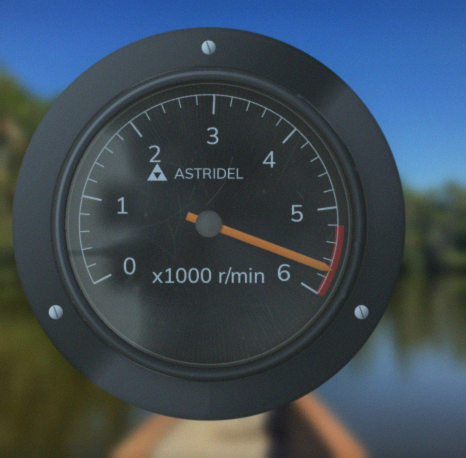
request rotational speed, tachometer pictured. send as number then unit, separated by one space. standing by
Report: 5700 rpm
